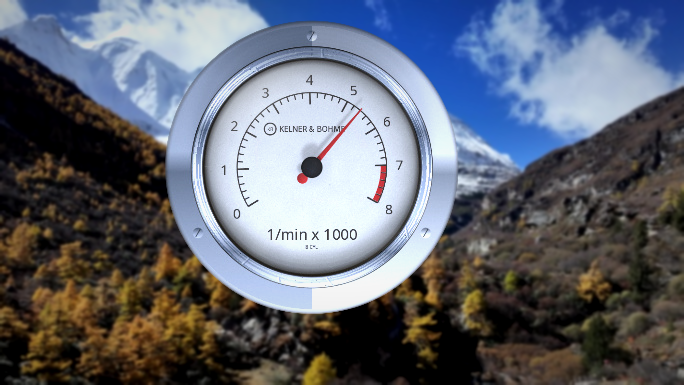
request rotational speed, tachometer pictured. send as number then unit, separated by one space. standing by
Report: 5400 rpm
